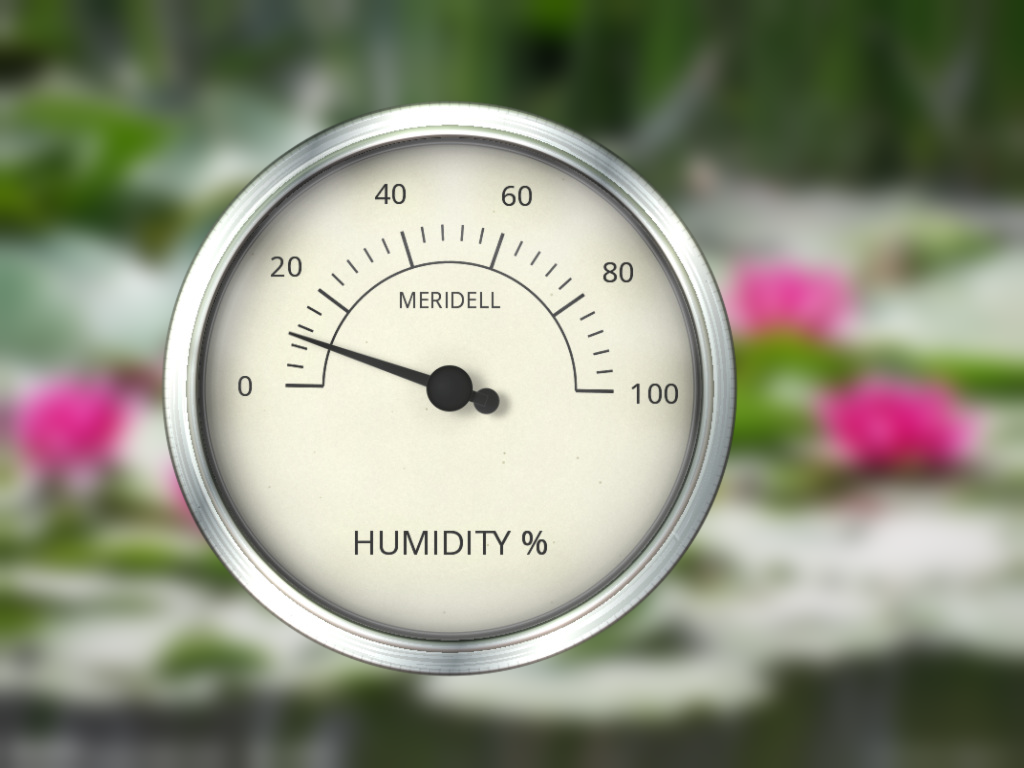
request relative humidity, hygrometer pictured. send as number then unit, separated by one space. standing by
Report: 10 %
